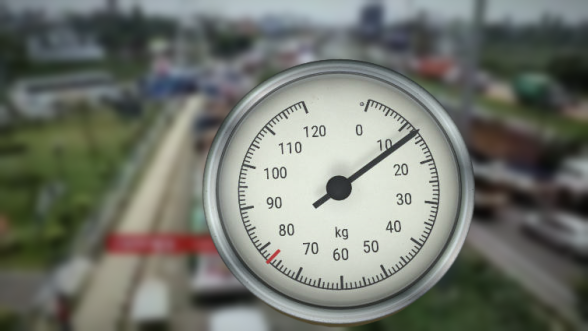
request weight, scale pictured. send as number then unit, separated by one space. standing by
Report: 13 kg
